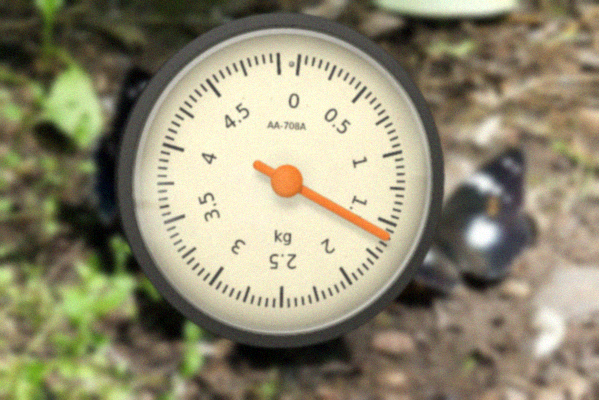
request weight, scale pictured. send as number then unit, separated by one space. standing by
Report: 1.6 kg
